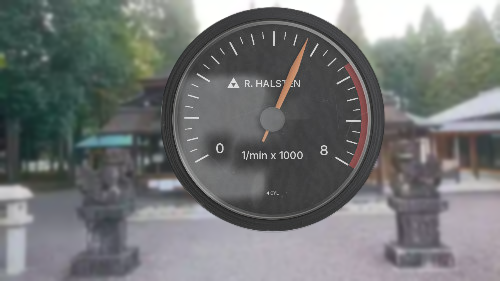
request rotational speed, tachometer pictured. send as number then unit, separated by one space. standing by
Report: 4750 rpm
